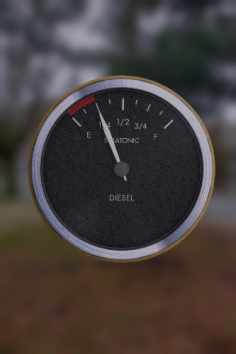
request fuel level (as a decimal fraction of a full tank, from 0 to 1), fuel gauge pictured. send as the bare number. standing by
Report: 0.25
